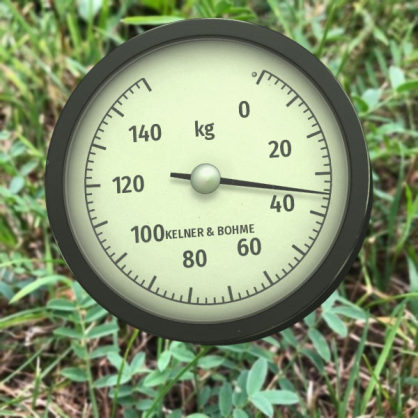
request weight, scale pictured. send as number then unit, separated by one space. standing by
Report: 35 kg
